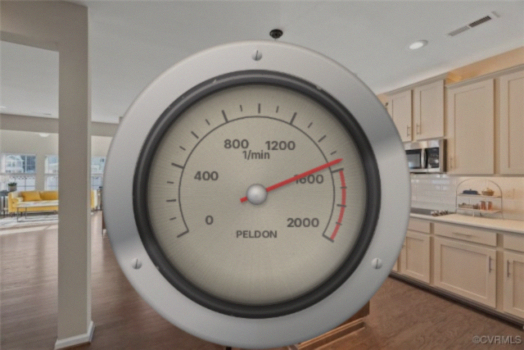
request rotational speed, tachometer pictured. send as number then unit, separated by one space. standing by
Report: 1550 rpm
